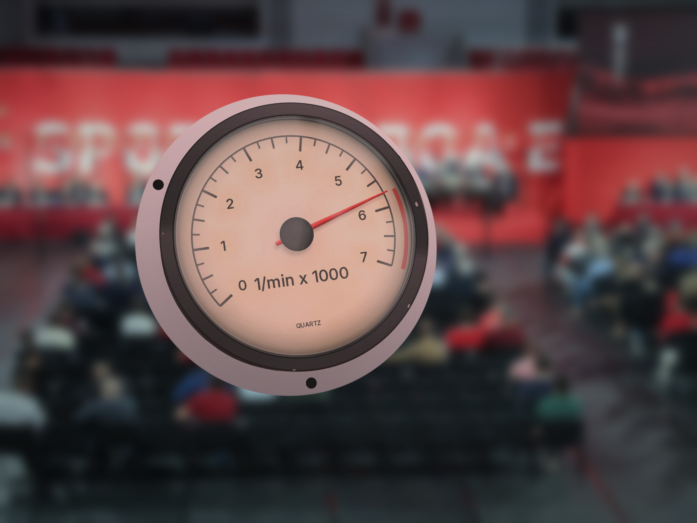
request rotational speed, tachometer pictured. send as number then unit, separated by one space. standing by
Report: 5750 rpm
